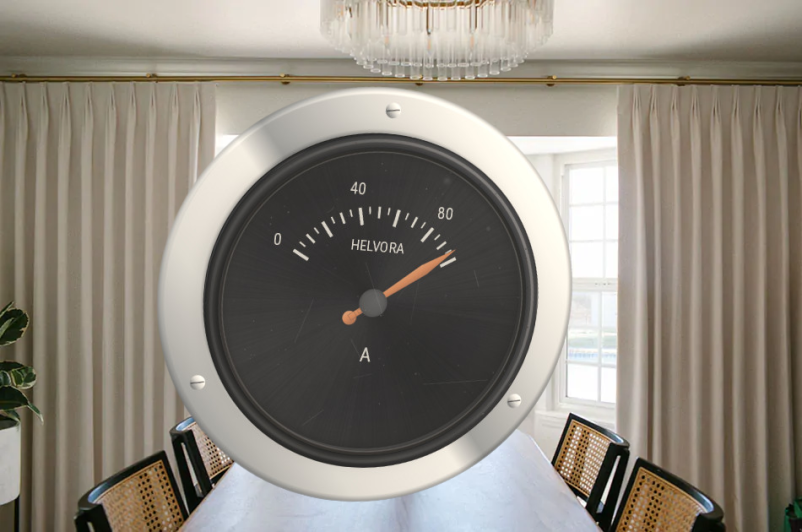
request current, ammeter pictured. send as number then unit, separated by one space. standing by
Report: 95 A
